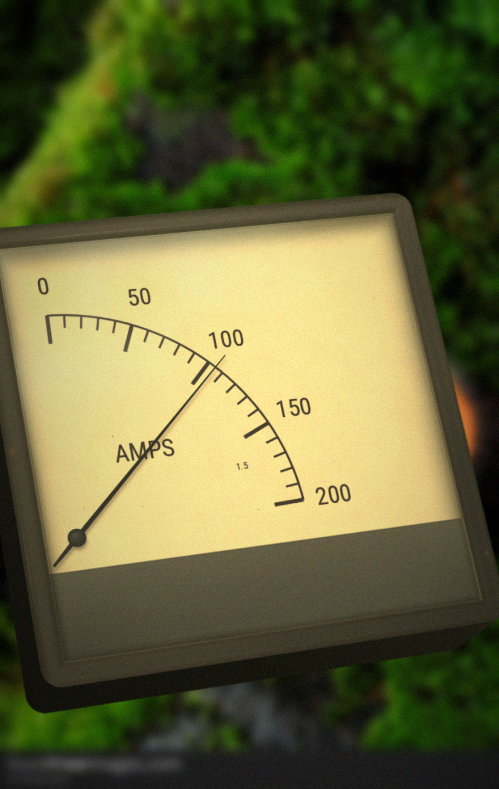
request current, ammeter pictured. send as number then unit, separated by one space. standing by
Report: 105 A
